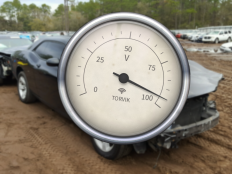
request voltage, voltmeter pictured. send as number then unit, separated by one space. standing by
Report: 95 V
